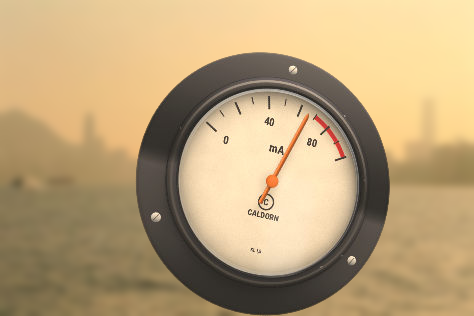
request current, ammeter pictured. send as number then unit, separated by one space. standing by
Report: 65 mA
